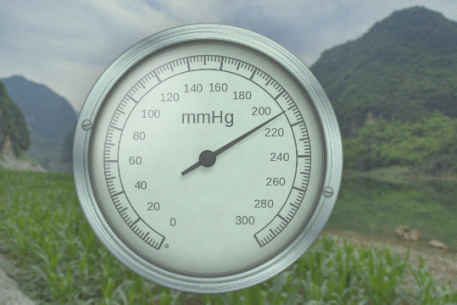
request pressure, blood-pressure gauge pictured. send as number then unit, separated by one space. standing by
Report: 210 mmHg
